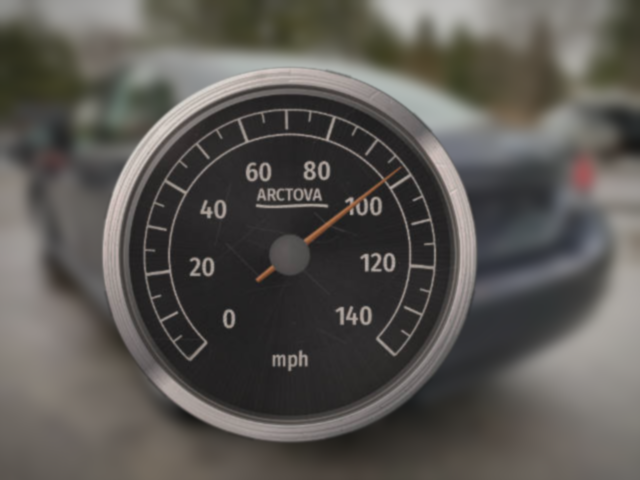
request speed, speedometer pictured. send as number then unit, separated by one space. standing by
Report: 97.5 mph
